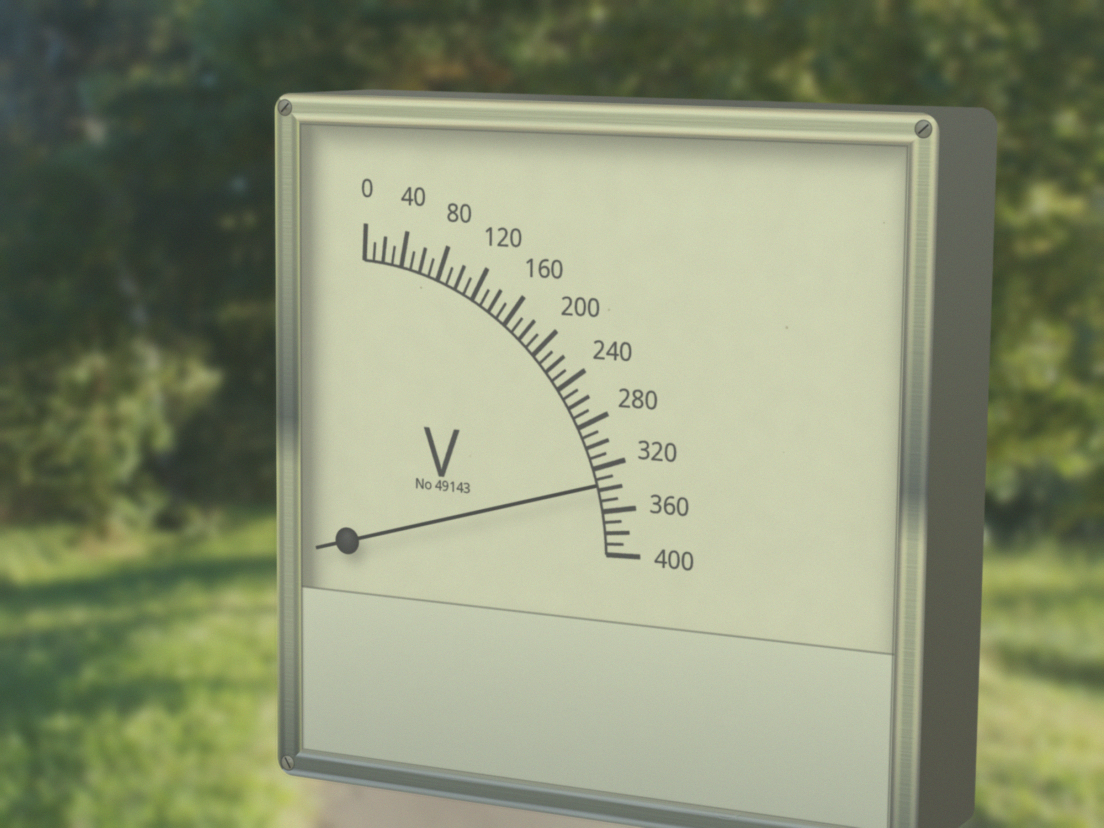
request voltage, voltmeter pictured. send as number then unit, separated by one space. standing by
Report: 335 V
